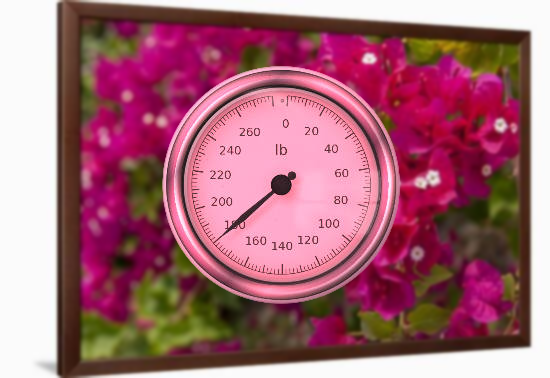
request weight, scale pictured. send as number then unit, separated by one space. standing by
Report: 180 lb
